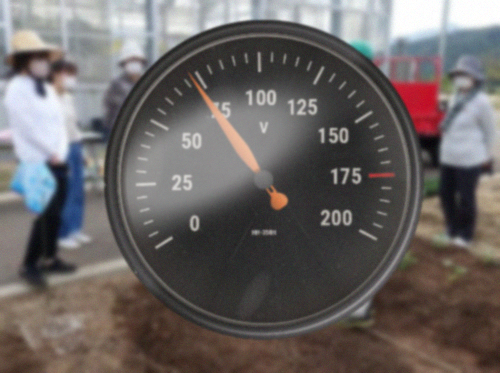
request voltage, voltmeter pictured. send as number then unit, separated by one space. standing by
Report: 72.5 V
